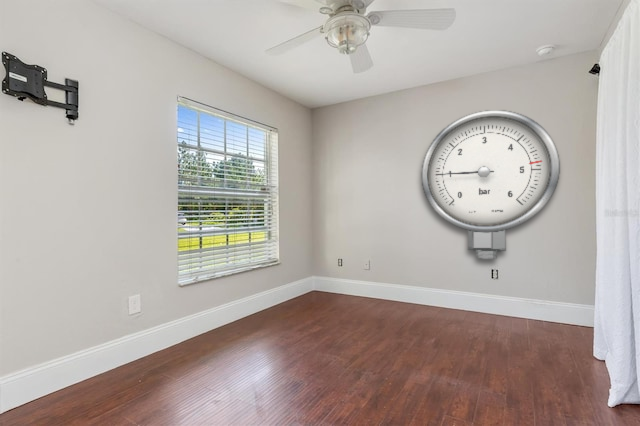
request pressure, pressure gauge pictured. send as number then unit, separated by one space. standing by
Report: 1 bar
